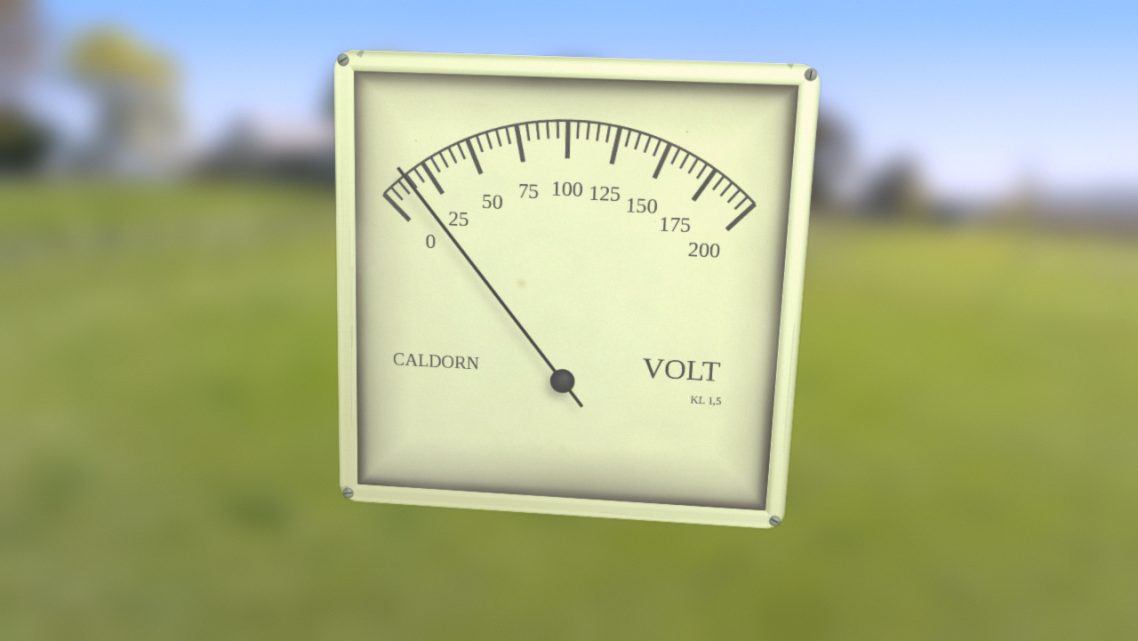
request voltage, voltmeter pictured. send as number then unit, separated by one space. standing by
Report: 15 V
